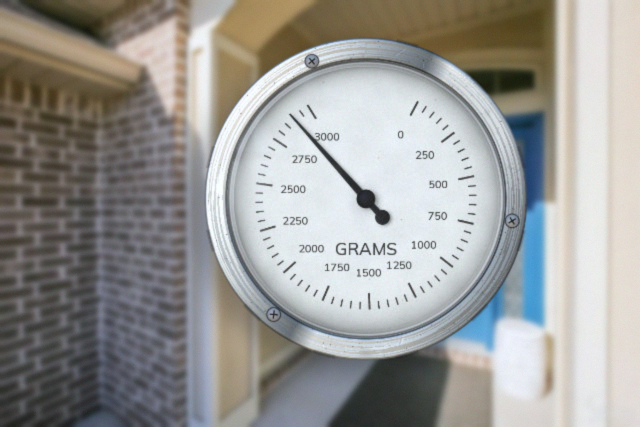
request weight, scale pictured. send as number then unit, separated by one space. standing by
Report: 2900 g
